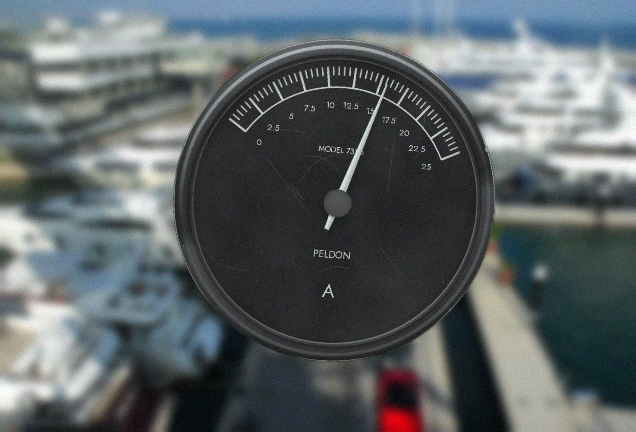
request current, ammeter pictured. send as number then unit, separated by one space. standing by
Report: 15.5 A
